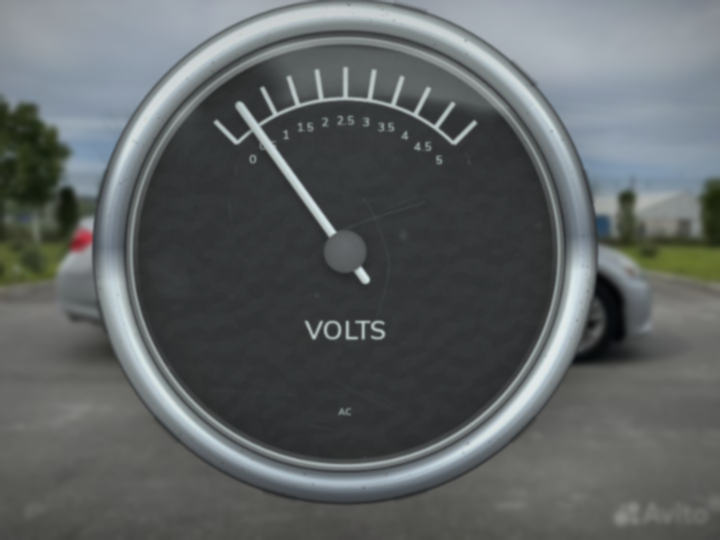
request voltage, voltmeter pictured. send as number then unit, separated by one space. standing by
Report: 0.5 V
